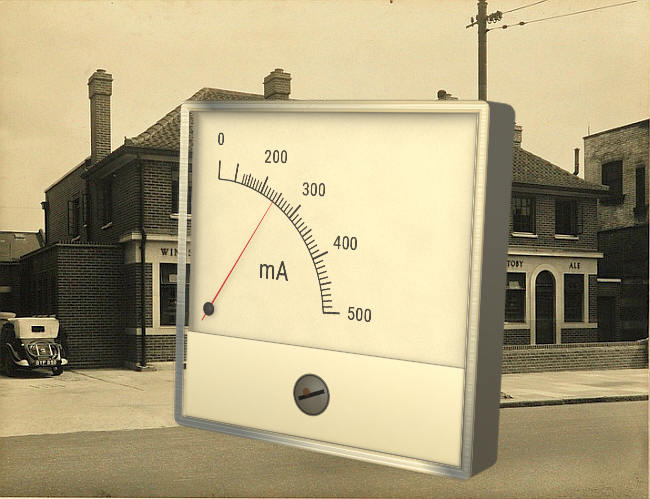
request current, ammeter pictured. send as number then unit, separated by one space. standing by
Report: 250 mA
